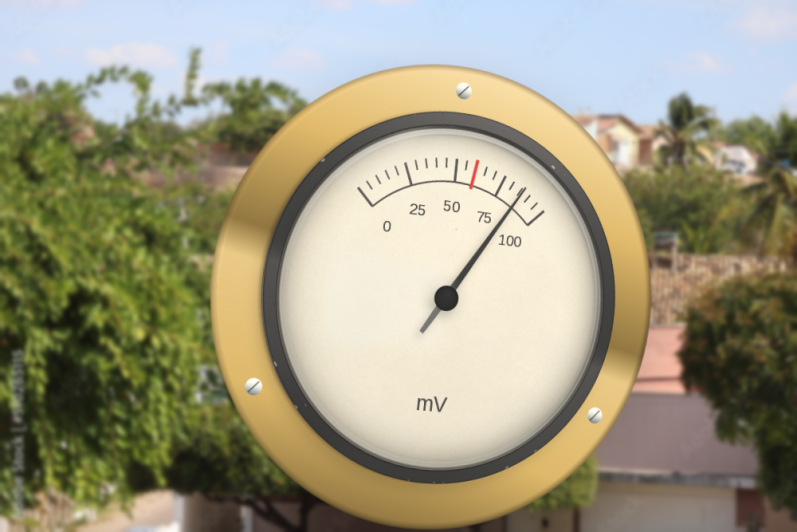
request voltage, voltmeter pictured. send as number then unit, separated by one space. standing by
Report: 85 mV
